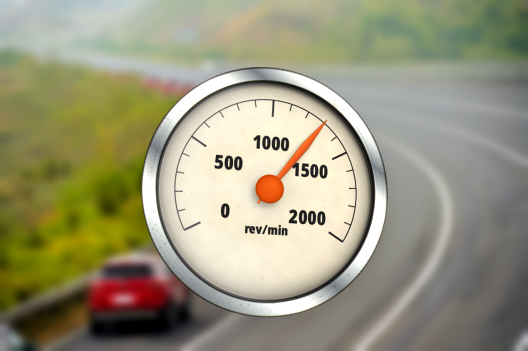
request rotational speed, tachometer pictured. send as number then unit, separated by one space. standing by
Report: 1300 rpm
